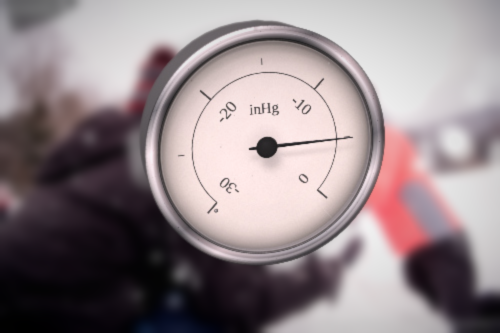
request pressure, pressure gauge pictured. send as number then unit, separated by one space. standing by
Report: -5 inHg
